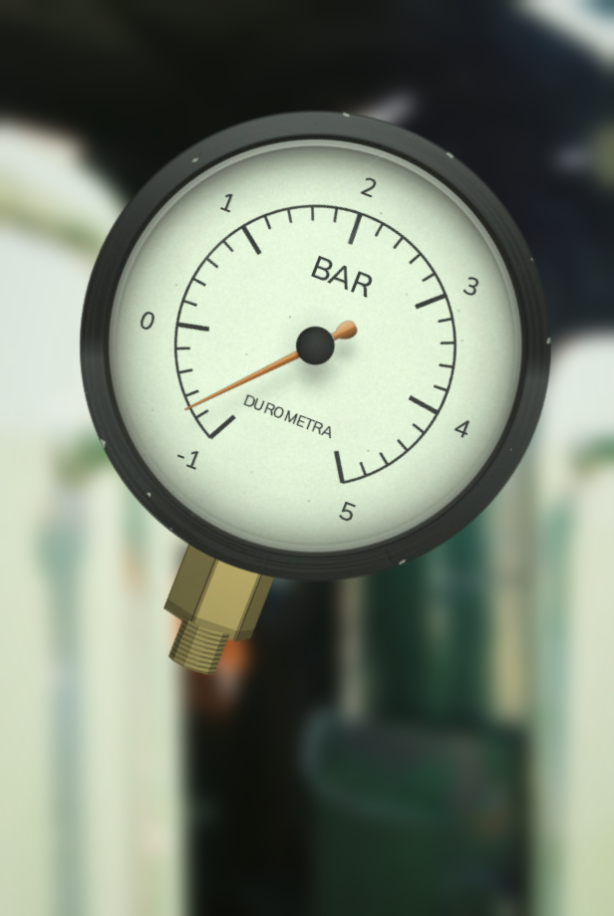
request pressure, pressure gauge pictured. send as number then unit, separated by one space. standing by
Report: -0.7 bar
